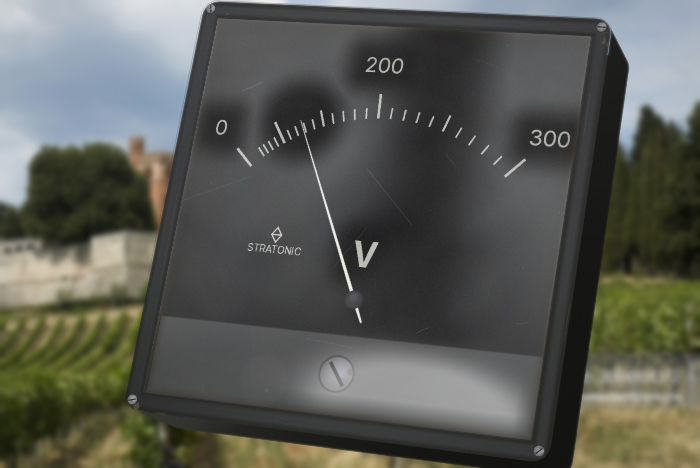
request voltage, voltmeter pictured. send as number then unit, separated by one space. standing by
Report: 130 V
